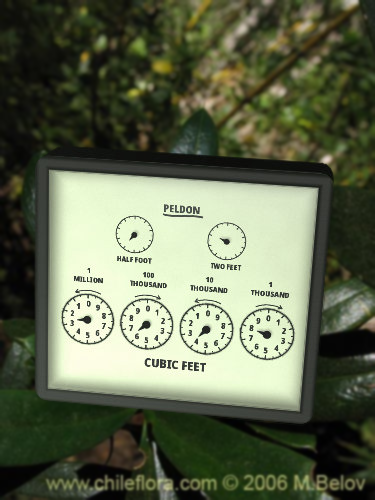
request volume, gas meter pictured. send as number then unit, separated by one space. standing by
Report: 263800 ft³
